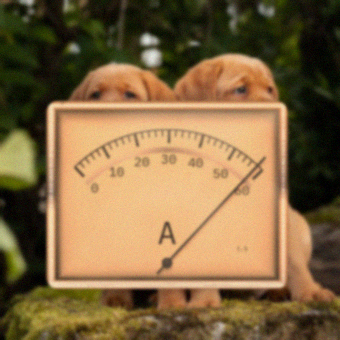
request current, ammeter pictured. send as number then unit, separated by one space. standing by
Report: 58 A
